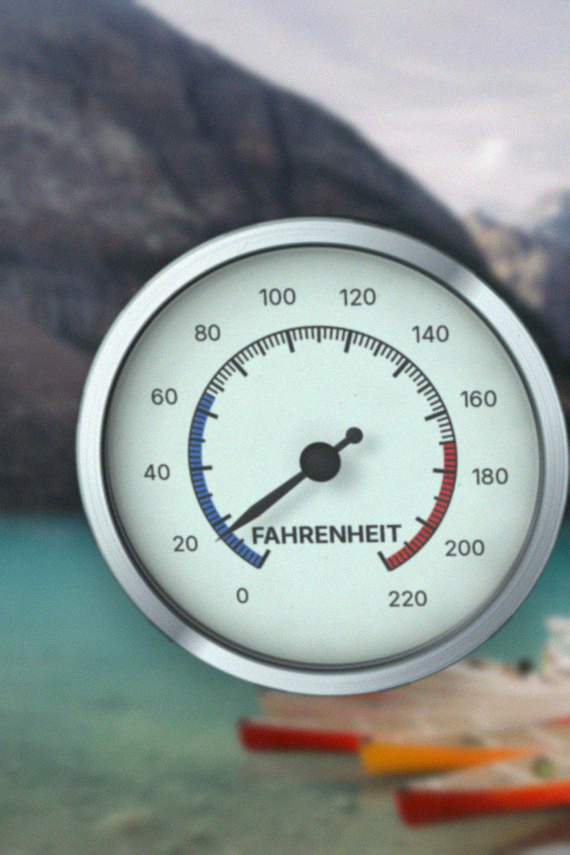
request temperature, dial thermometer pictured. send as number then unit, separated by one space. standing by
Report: 16 °F
